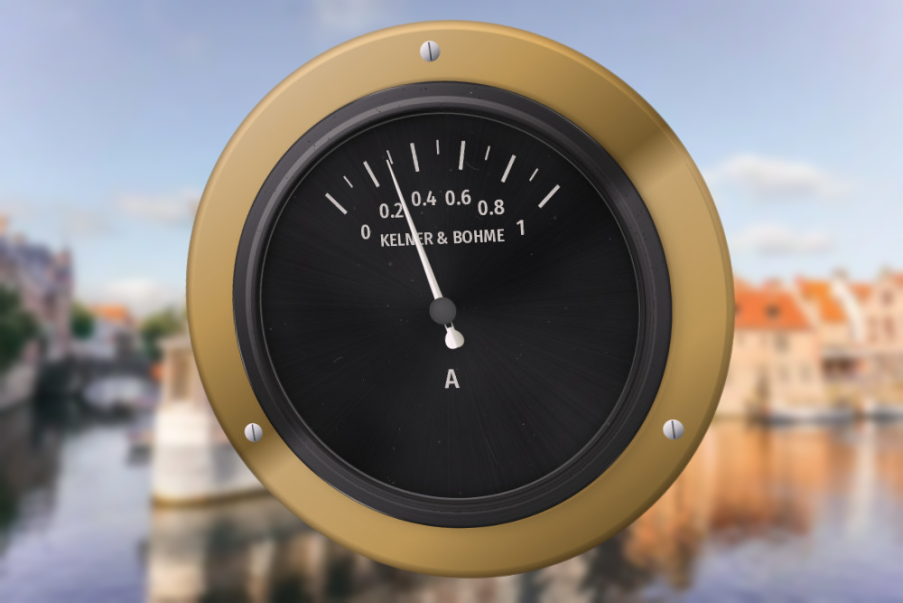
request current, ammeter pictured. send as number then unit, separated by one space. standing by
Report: 0.3 A
